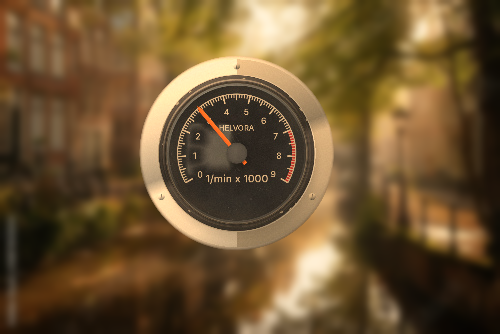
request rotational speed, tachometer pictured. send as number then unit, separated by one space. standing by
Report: 3000 rpm
